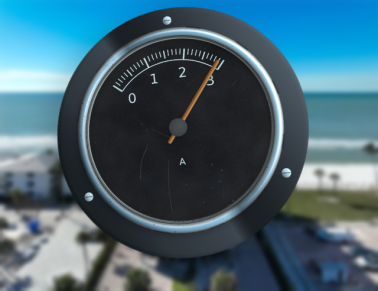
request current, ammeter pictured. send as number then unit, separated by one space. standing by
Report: 2.9 A
